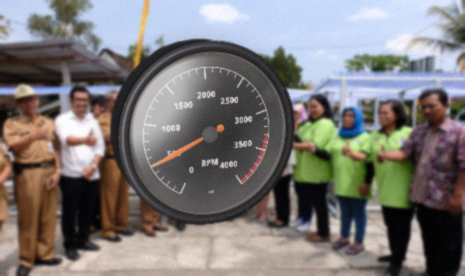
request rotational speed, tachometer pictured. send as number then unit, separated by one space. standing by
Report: 500 rpm
